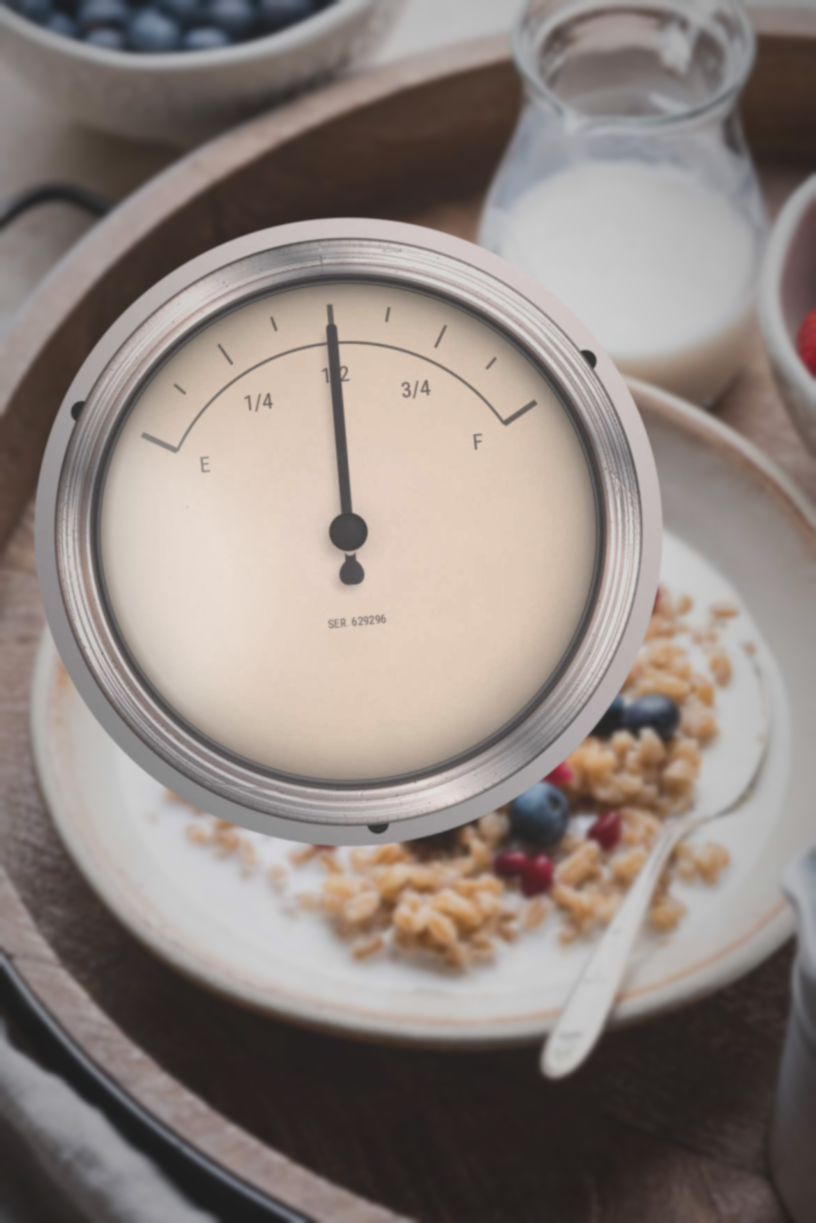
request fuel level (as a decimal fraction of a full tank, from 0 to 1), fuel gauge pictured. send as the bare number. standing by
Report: 0.5
